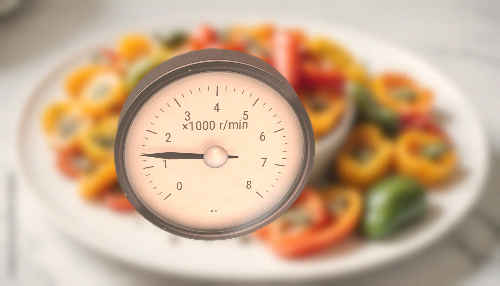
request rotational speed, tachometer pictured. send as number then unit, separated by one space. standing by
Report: 1400 rpm
